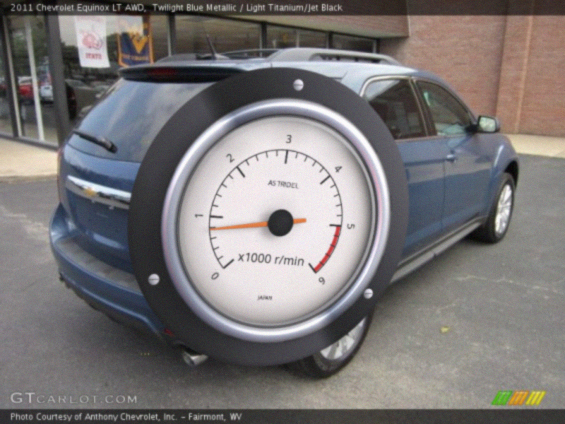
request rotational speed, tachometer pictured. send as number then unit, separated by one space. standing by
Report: 800 rpm
